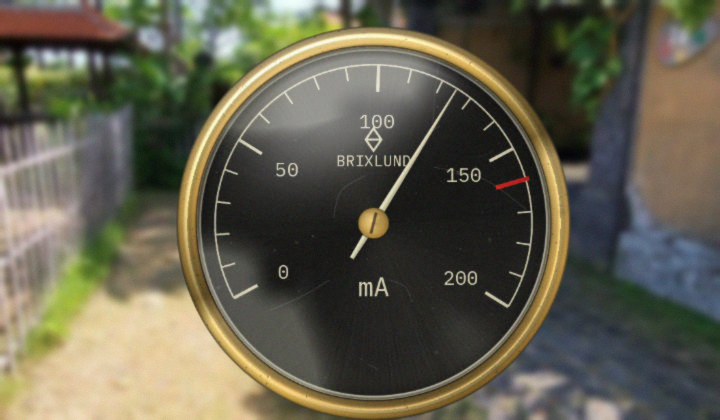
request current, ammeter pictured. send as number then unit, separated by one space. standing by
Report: 125 mA
